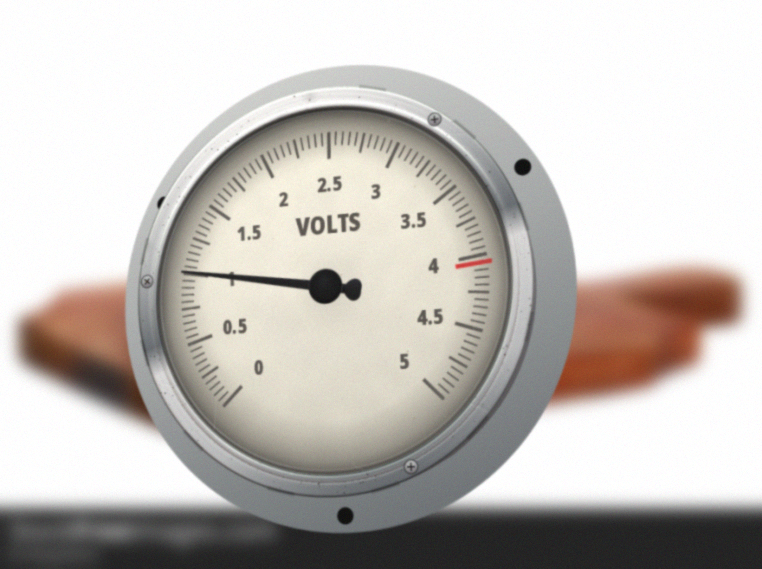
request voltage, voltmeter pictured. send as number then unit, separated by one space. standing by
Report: 1 V
